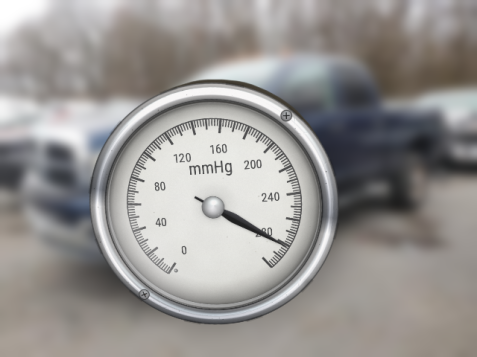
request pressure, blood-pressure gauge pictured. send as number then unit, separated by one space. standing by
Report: 280 mmHg
